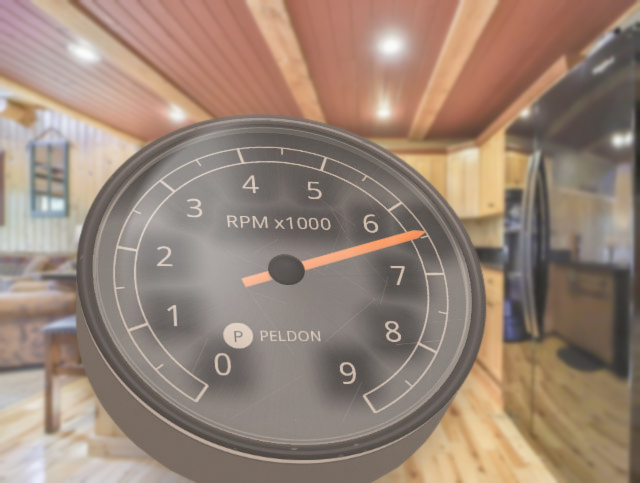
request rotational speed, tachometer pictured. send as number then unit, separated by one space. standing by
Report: 6500 rpm
